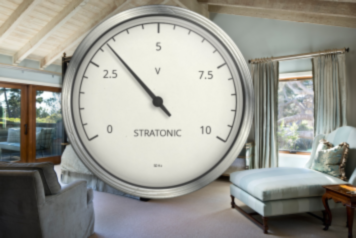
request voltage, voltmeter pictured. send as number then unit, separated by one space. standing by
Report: 3.25 V
